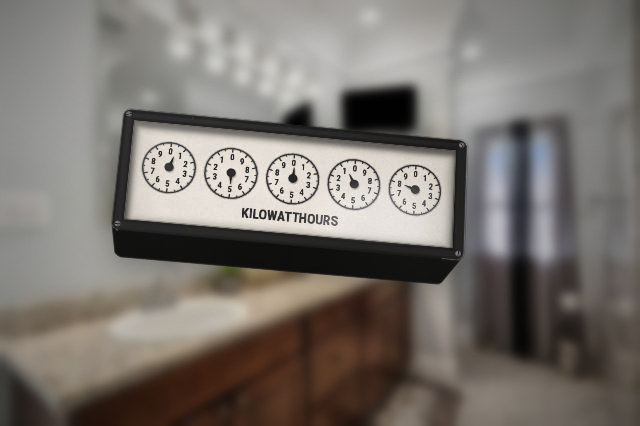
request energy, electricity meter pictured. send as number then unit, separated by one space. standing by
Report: 5008 kWh
